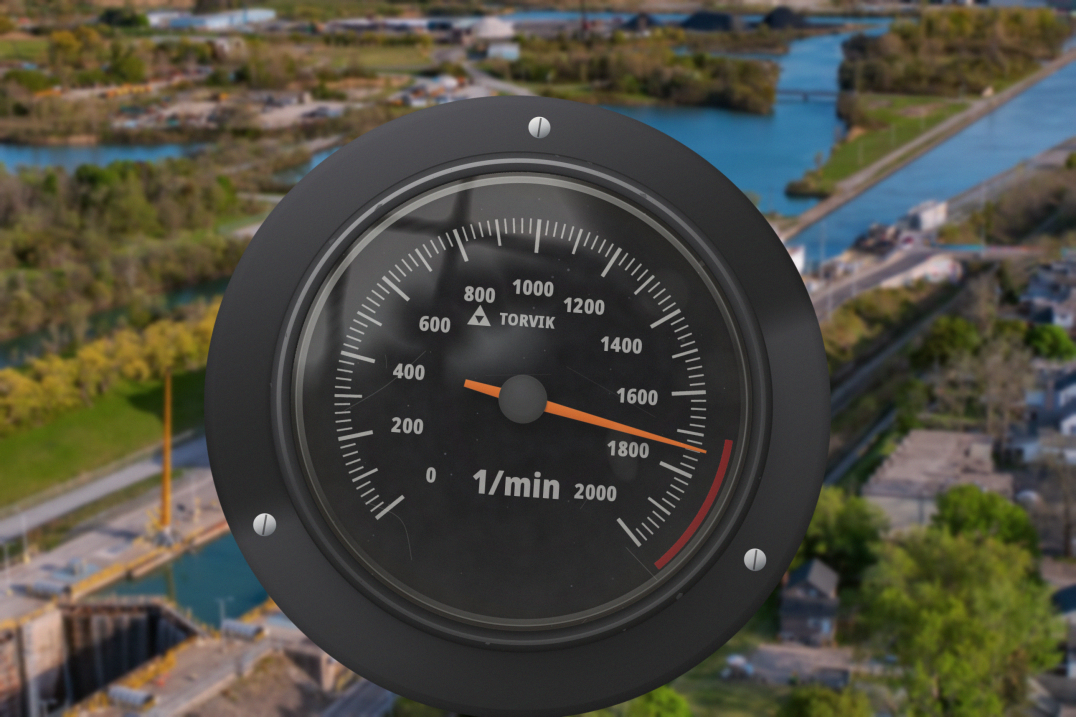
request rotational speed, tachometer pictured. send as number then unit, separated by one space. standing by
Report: 1740 rpm
